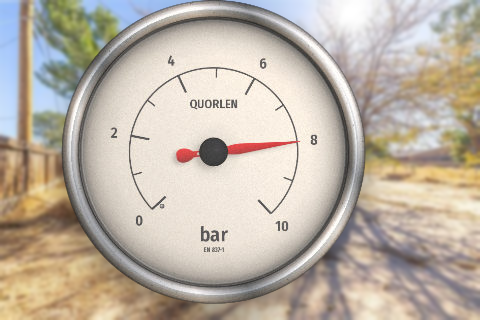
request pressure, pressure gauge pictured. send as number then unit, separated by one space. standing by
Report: 8 bar
